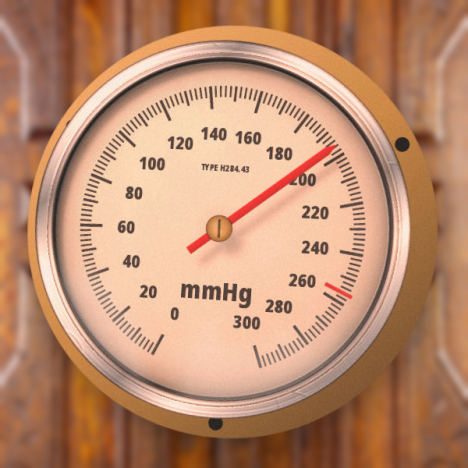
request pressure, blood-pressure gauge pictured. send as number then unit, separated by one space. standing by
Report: 196 mmHg
